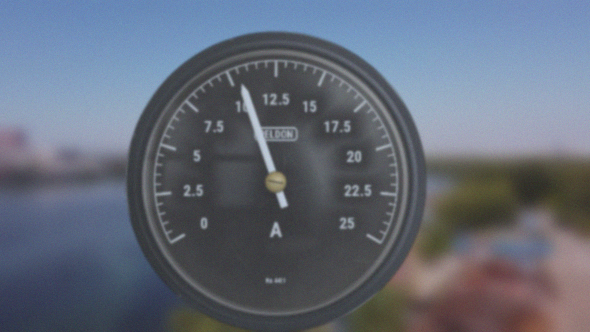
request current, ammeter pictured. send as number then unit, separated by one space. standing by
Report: 10.5 A
